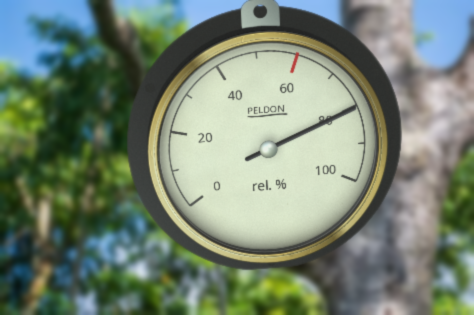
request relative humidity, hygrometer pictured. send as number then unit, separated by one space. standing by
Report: 80 %
